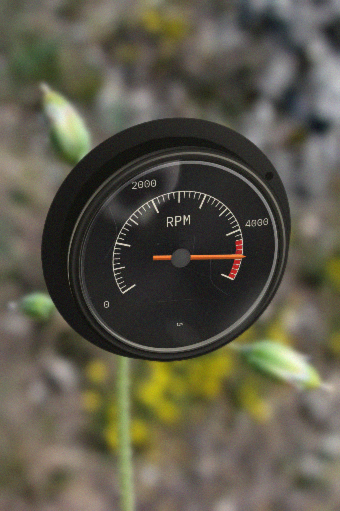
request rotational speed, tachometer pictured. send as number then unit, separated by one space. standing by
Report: 4500 rpm
